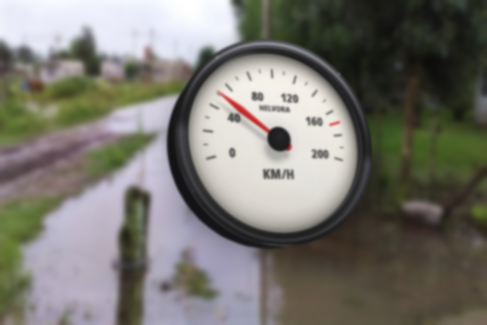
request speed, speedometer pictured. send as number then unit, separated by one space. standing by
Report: 50 km/h
